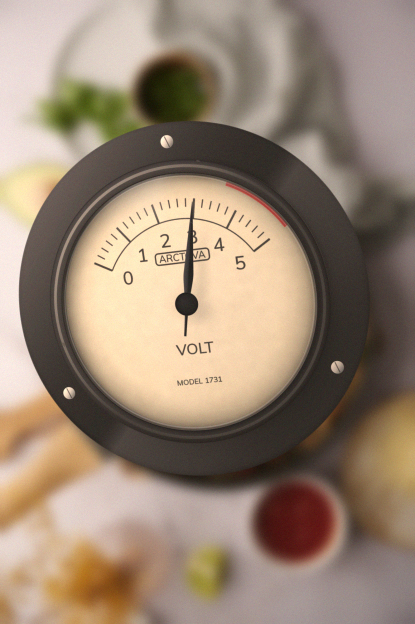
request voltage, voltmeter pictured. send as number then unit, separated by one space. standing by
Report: 3 V
